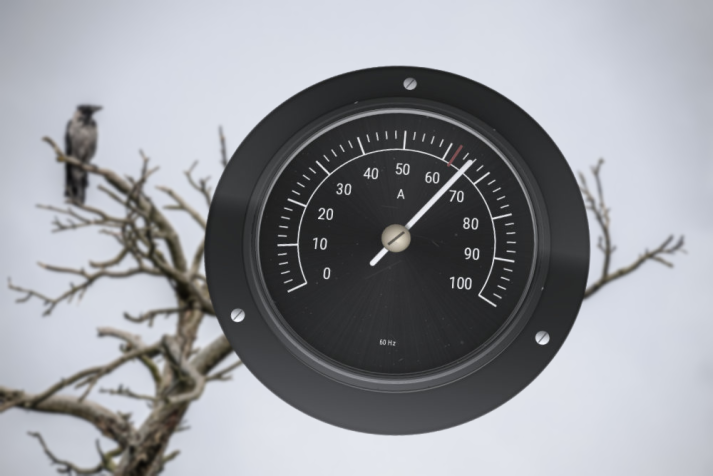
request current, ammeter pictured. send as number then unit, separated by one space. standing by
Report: 66 A
